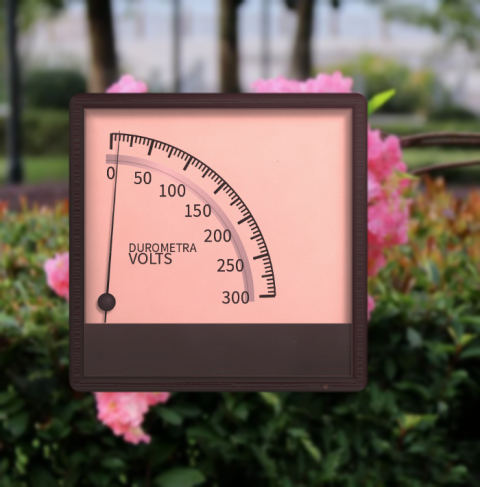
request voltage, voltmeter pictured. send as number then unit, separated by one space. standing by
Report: 10 V
